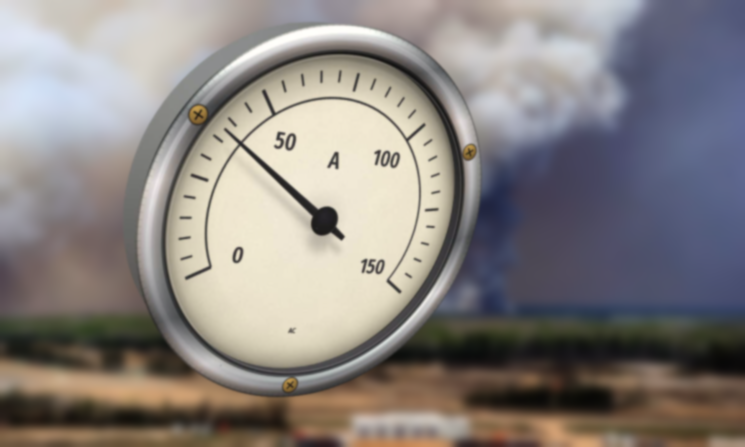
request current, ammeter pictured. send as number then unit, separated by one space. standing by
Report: 37.5 A
